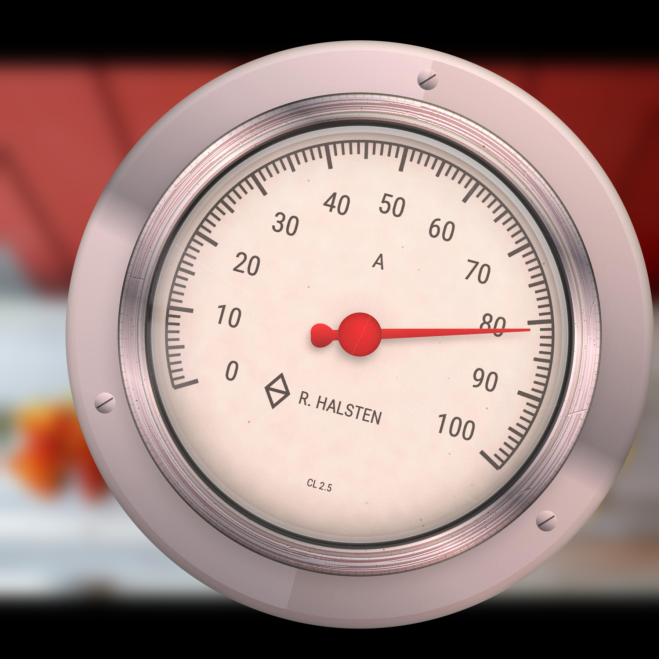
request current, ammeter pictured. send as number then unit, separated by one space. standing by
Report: 81 A
